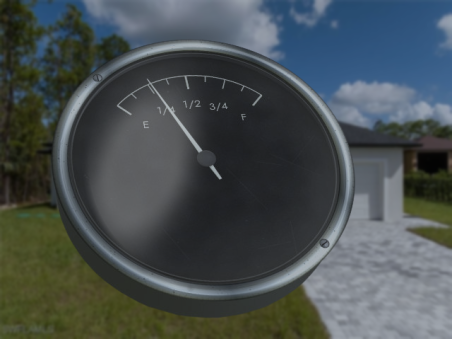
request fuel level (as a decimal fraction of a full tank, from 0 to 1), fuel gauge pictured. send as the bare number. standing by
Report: 0.25
